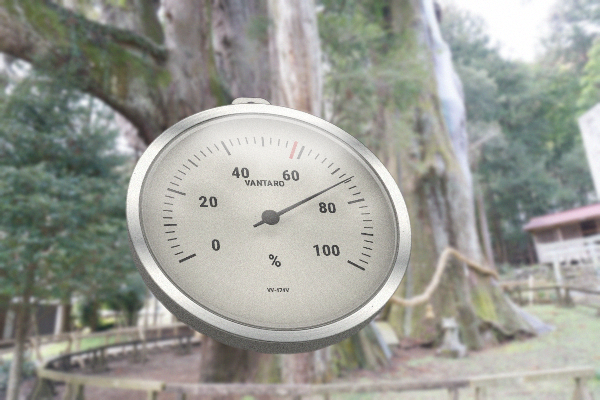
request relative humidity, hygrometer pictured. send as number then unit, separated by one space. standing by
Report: 74 %
